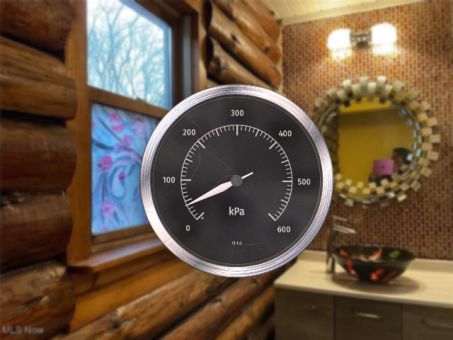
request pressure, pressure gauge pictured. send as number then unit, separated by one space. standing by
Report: 40 kPa
